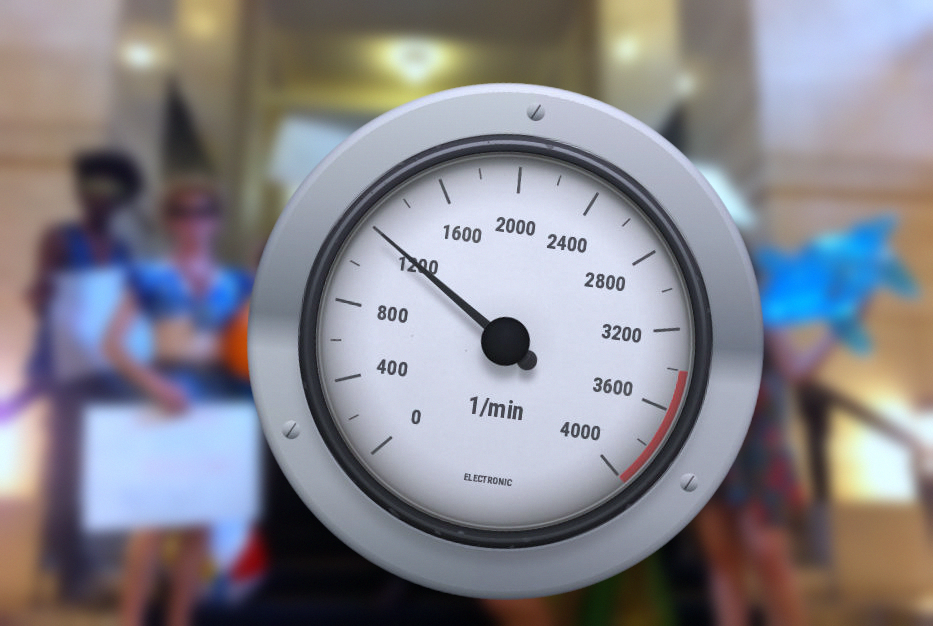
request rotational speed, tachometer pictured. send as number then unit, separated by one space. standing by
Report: 1200 rpm
